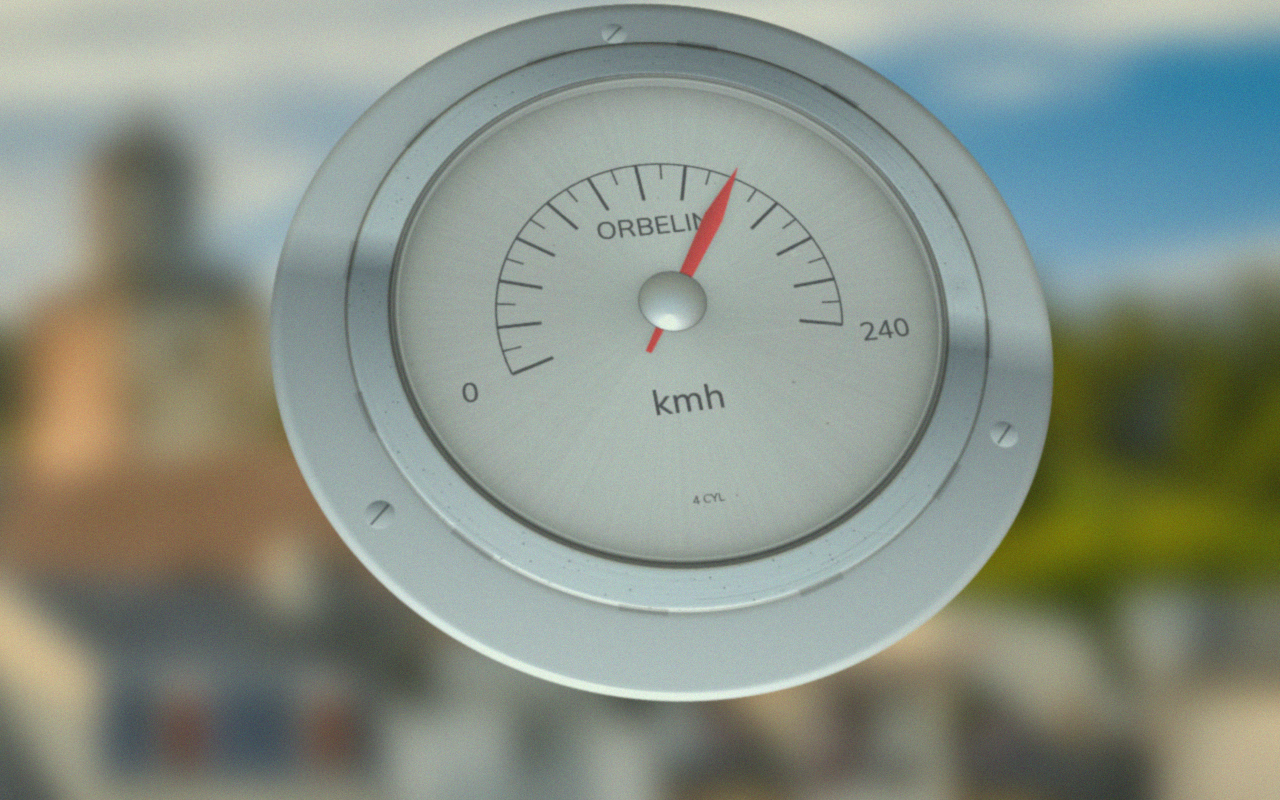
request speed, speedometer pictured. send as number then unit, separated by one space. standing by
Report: 160 km/h
